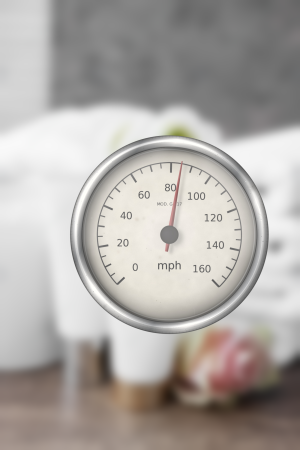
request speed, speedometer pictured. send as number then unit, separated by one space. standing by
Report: 85 mph
